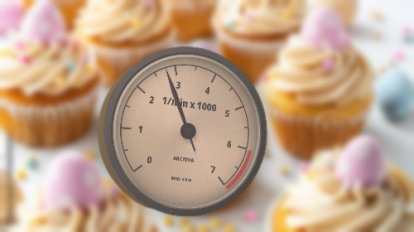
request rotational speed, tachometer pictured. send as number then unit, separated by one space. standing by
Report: 2750 rpm
